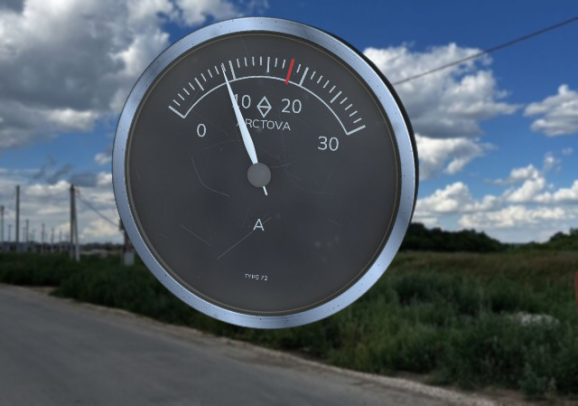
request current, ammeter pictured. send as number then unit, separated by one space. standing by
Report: 9 A
